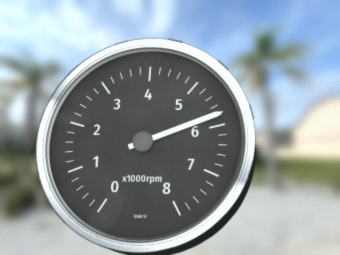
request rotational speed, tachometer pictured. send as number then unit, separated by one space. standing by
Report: 5800 rpm
